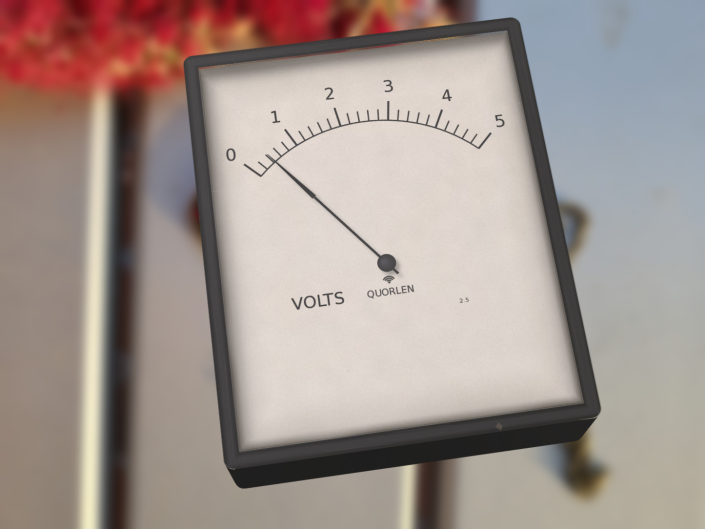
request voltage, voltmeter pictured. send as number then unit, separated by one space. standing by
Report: 0.4 V
